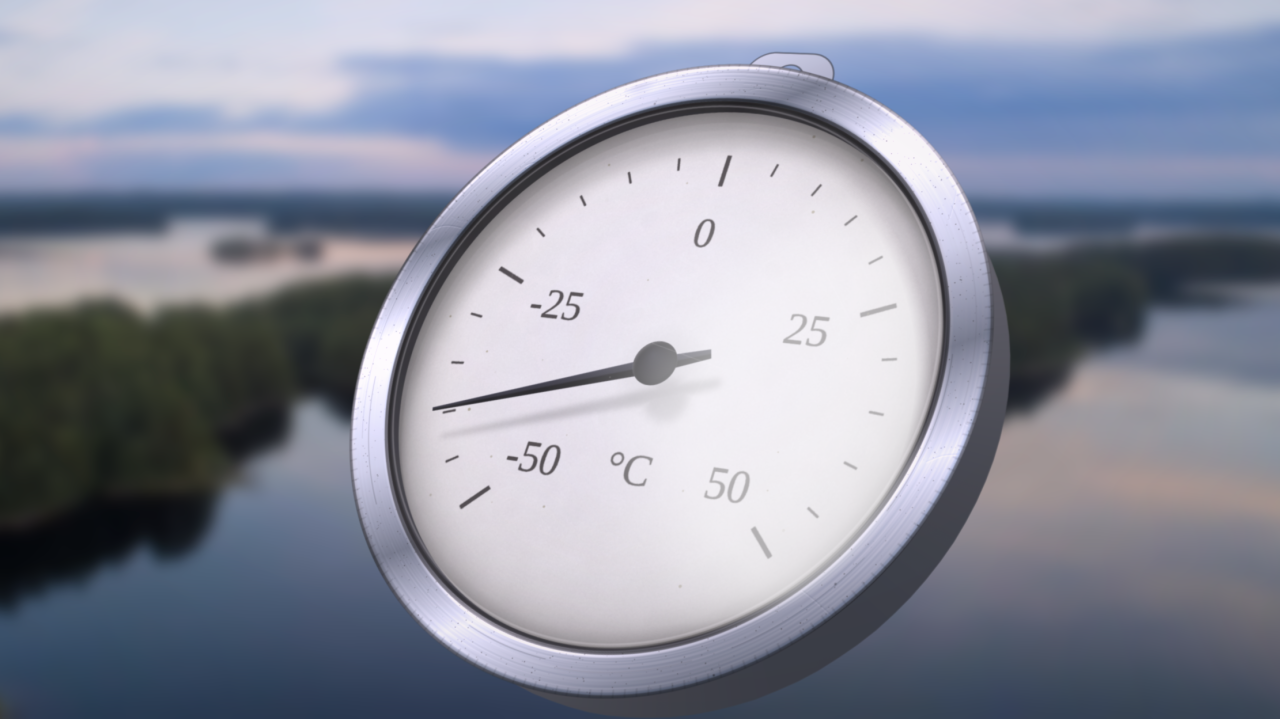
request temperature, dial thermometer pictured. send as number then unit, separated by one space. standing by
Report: -40 °C
